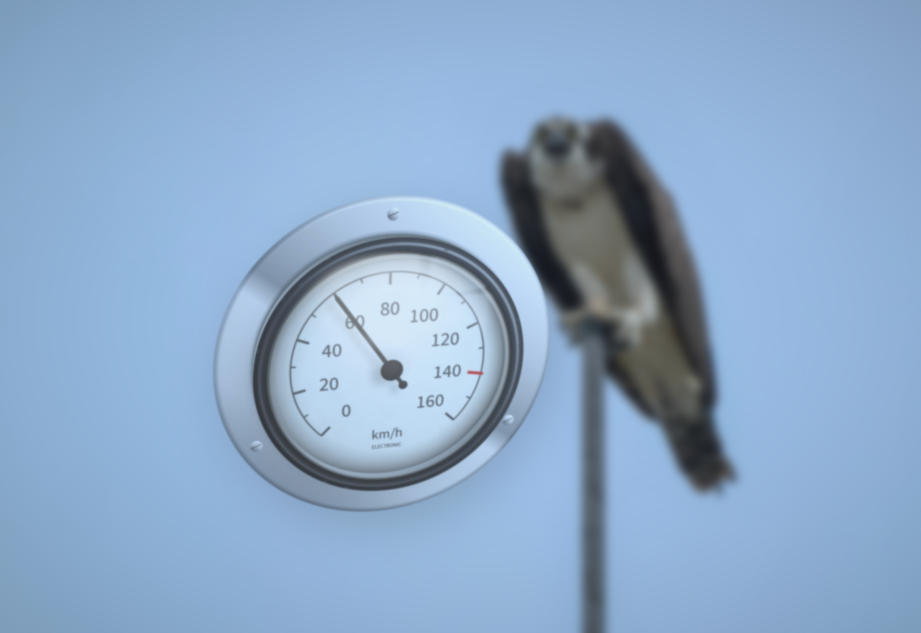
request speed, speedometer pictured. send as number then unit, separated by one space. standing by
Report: 60 km/h
